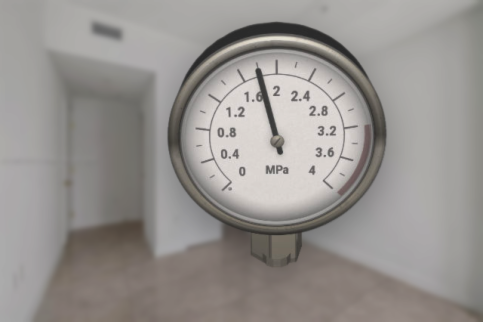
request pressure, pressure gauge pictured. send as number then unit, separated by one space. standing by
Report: 1.8 MPa
